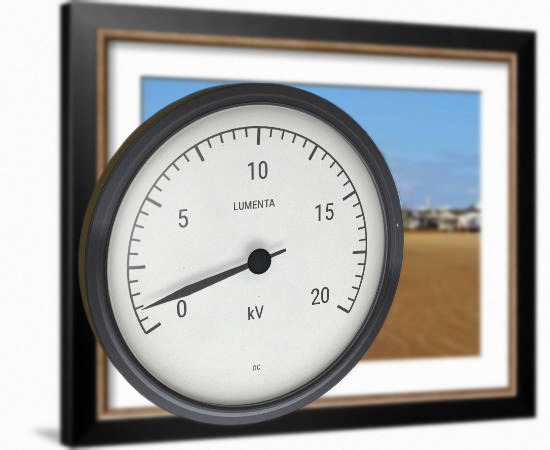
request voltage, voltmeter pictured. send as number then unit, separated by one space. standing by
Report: 1 kV
